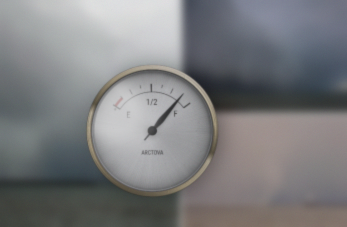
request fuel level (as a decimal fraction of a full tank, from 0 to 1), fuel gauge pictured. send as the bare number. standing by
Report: 0.875
